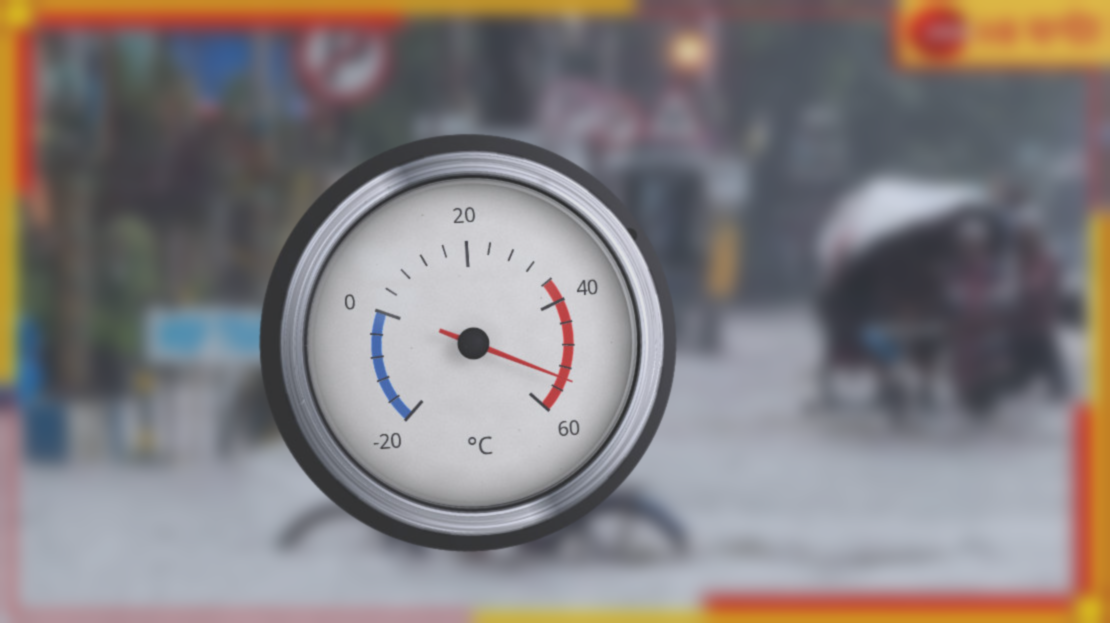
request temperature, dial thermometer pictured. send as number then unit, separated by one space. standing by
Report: 54 °C
